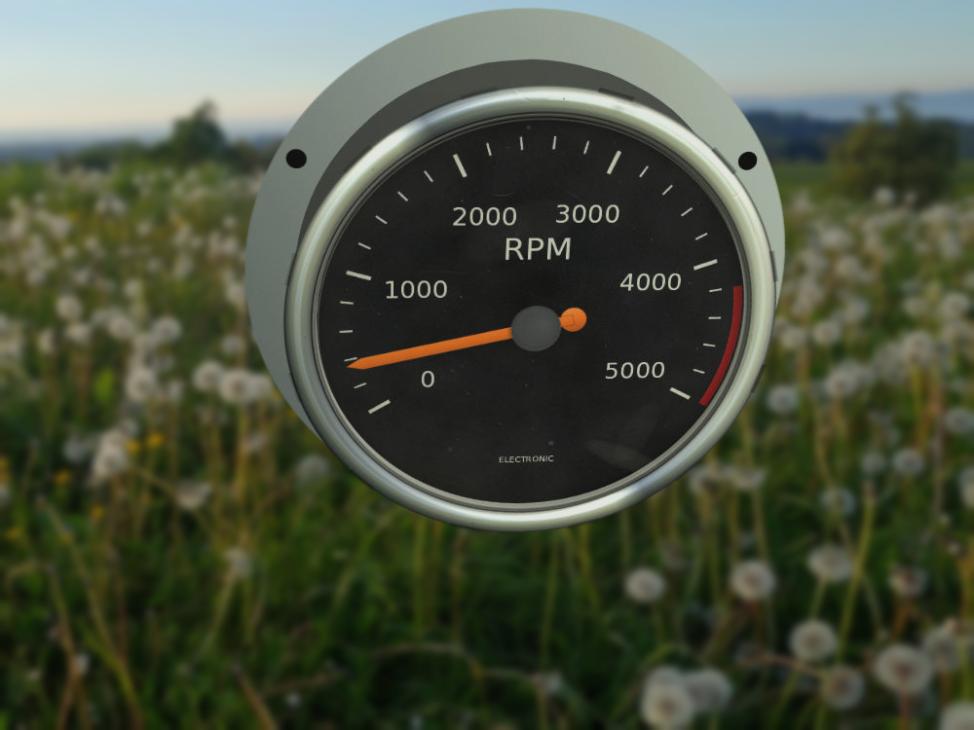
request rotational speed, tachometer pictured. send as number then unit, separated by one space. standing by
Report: 400 rpm
